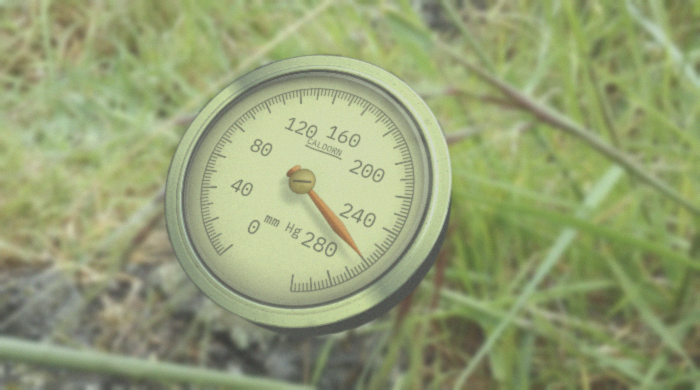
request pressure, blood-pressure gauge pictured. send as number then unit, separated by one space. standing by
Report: 260 mmHg
